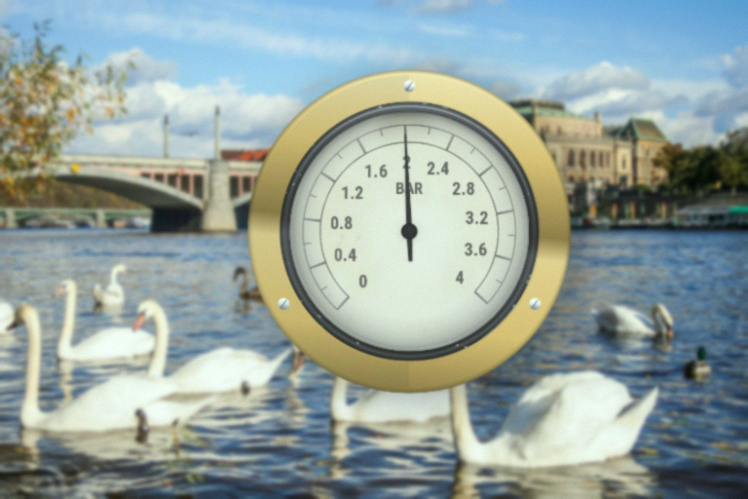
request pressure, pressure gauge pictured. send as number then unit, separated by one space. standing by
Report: 2 bar
